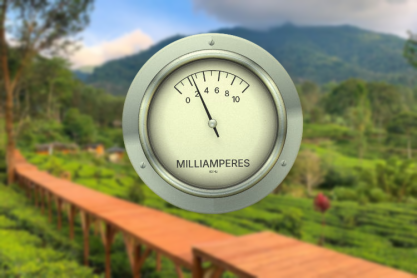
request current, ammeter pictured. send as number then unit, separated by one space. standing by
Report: 2.5 mA
